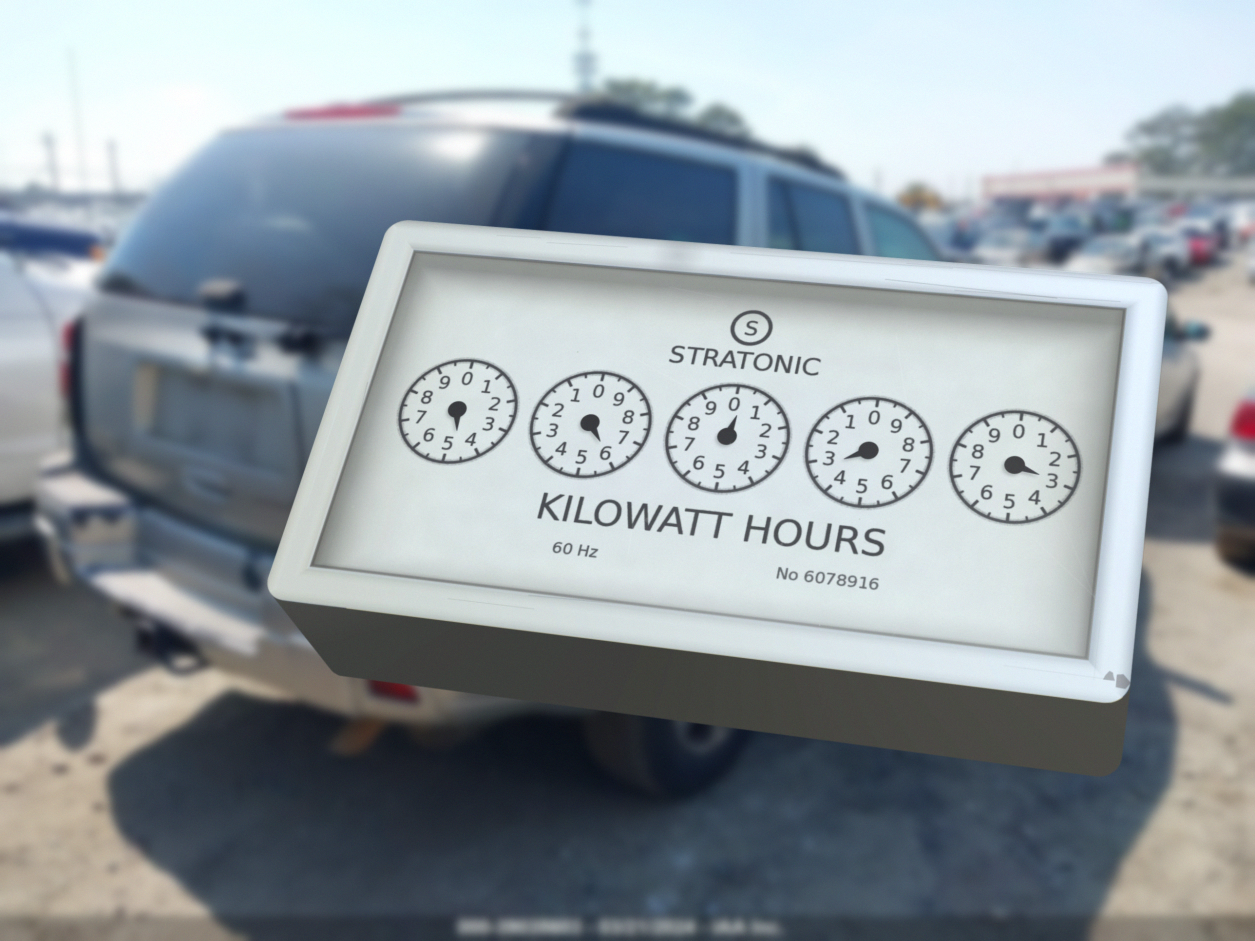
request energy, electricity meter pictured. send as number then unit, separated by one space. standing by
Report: 46033 kWh
